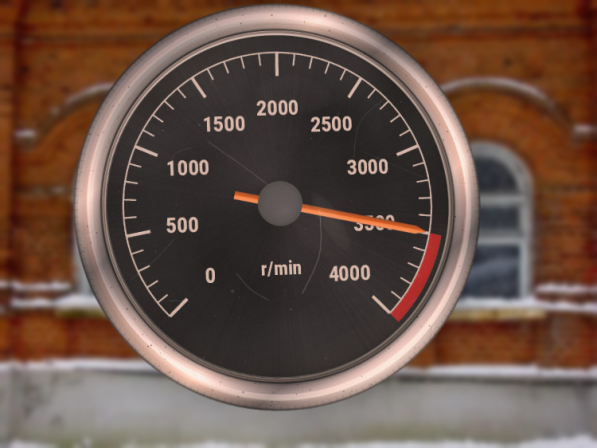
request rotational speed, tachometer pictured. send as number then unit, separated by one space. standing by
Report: 3500 rpm
